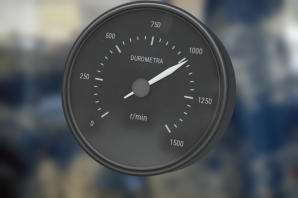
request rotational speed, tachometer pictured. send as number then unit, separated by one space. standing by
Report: 1025 rpm
